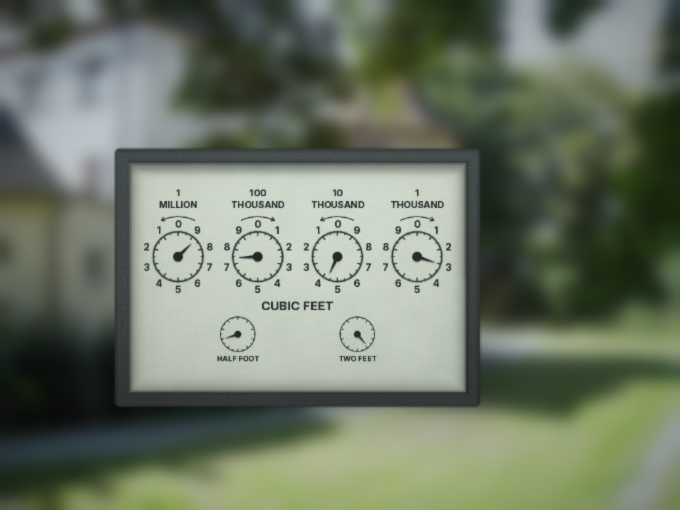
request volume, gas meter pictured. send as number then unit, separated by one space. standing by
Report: 874300 ft³
